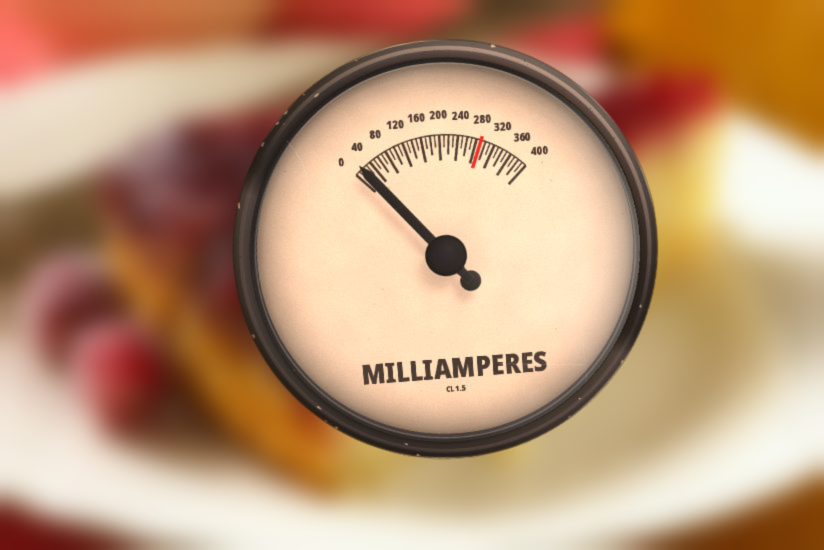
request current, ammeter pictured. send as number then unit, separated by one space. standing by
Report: 20 mA
